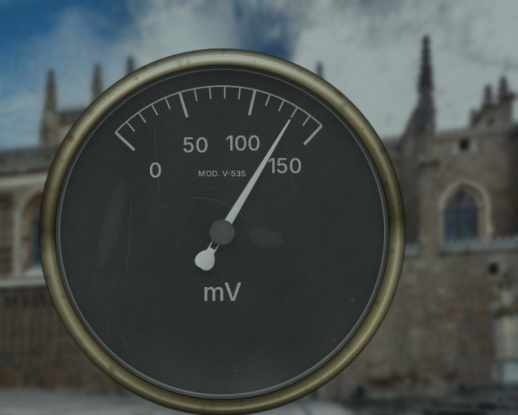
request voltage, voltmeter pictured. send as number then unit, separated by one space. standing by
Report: 130 mV
